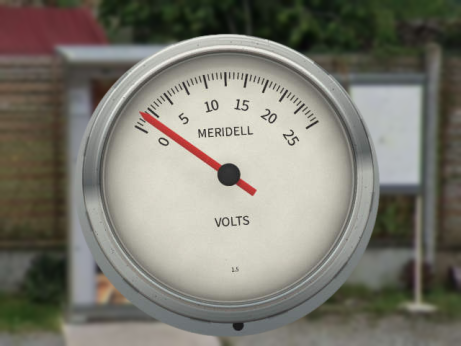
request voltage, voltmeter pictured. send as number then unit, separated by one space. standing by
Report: 1.5 V
